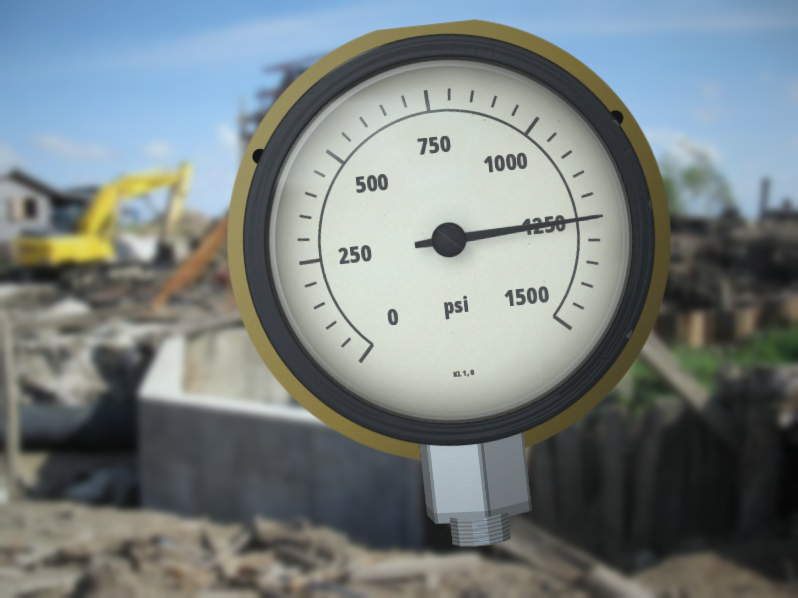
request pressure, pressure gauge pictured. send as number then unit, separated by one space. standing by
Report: 1250 psi
